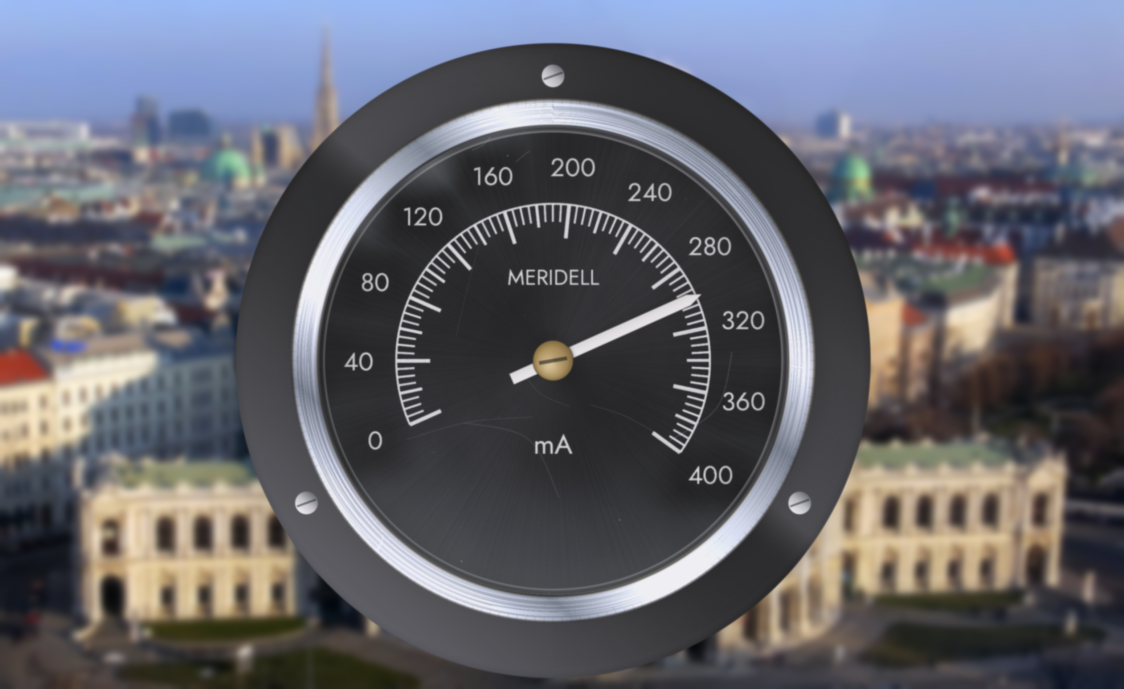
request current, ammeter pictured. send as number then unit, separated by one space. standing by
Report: 300 mA
